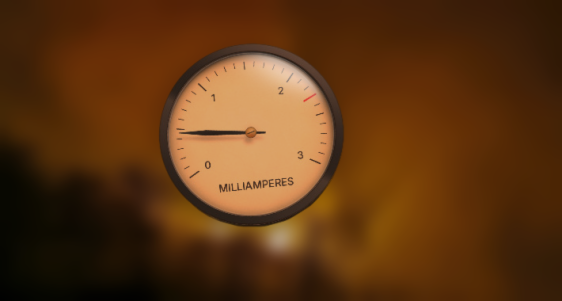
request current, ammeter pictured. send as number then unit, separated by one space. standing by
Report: 0.45 mA
